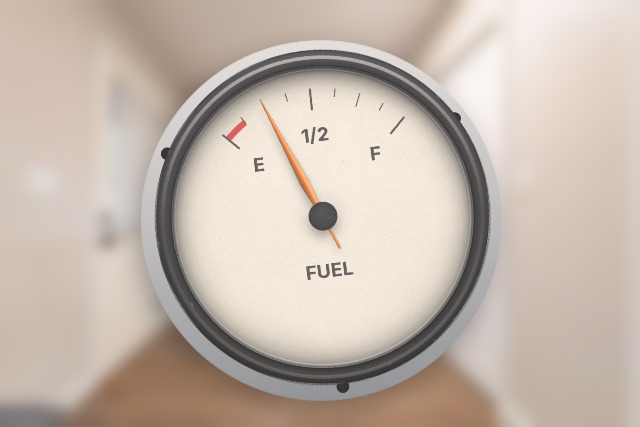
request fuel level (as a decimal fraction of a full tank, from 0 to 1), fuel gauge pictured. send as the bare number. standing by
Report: 0.25
